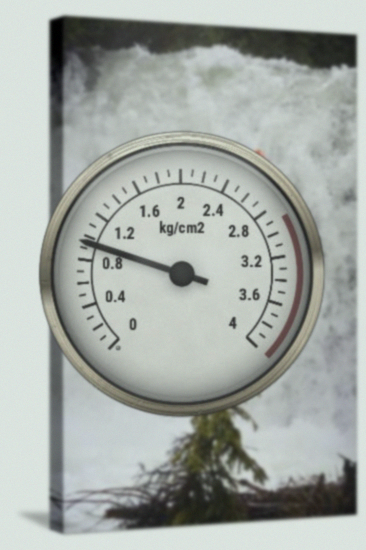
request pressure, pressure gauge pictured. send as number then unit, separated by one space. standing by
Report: 0.95 kg/cm²
